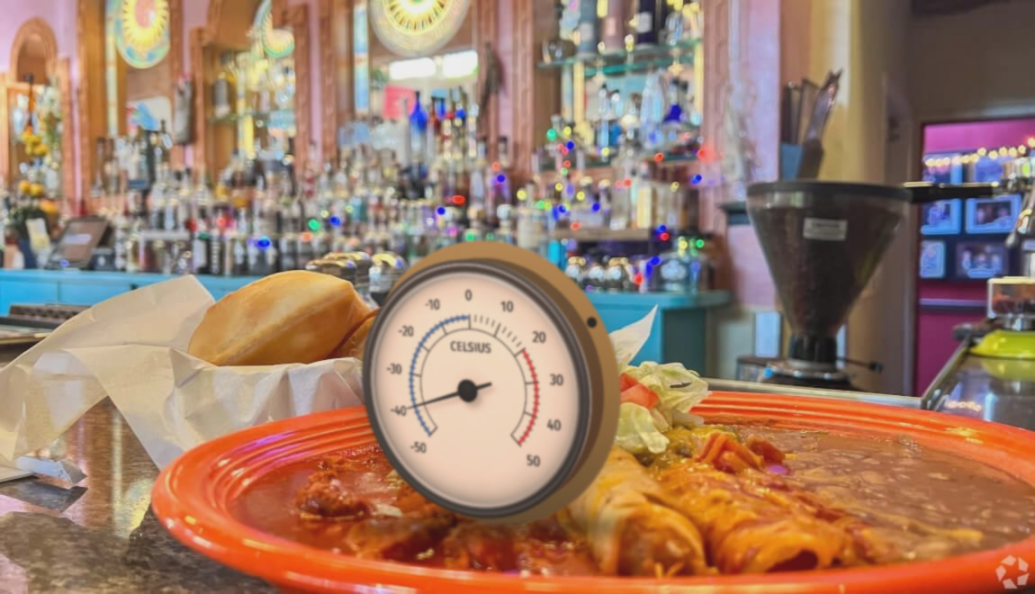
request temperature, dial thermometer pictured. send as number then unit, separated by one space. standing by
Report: -40 °C
